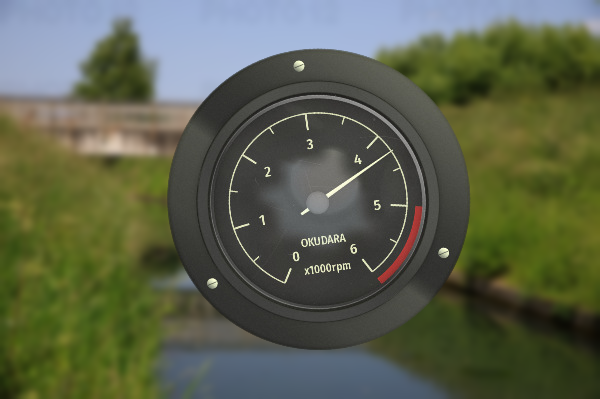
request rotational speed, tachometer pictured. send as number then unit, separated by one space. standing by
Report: 4250 rpm
